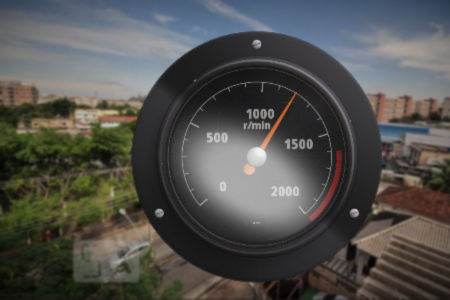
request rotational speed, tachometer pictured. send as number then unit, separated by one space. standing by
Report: 1200 rpm
